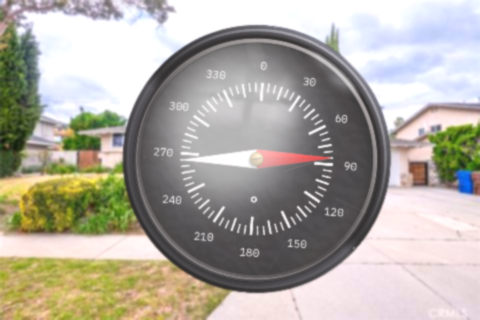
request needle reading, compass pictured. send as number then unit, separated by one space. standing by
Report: 85 °
